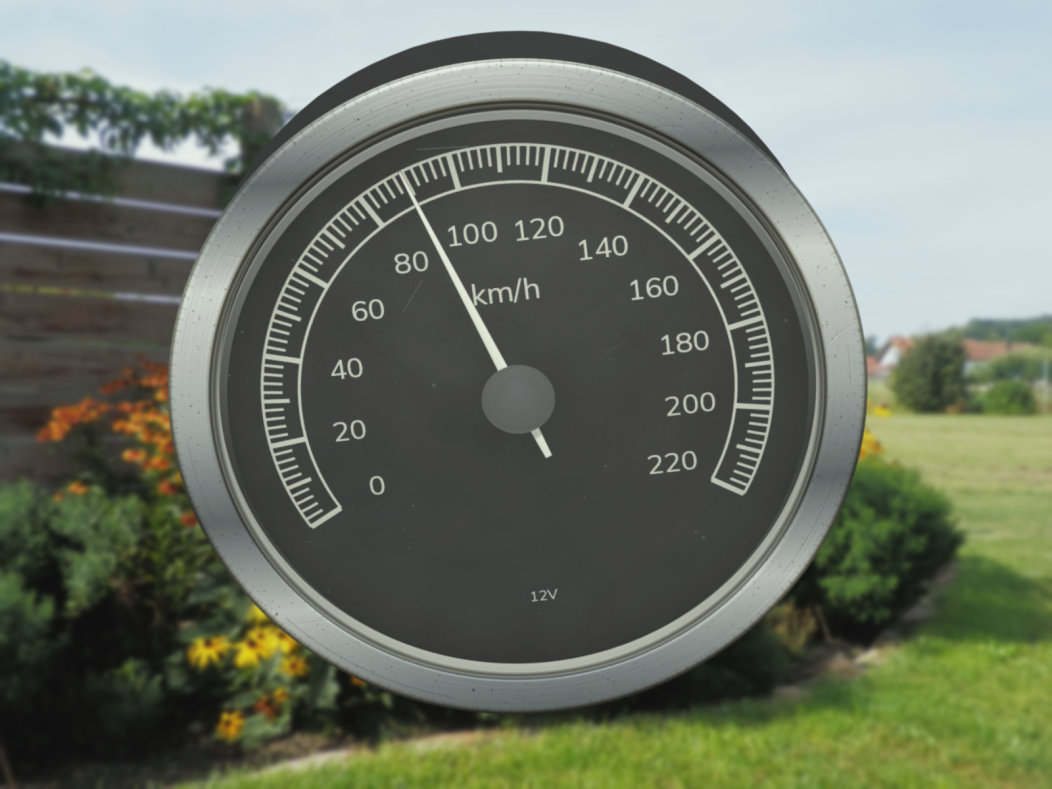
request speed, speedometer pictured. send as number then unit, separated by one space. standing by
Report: 90 km/h
